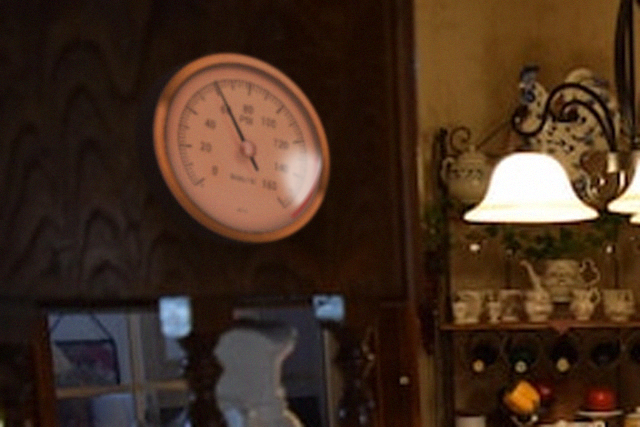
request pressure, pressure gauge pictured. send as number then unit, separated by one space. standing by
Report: 60 psi
